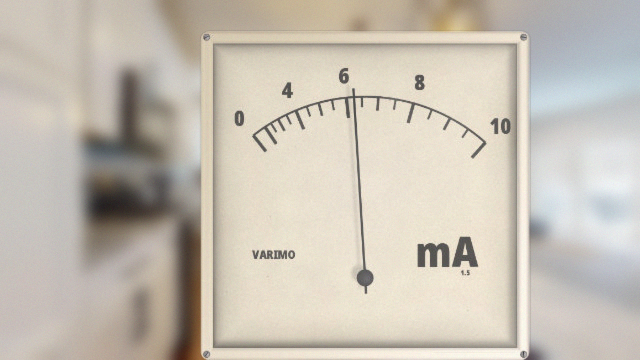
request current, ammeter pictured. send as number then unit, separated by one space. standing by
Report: 6.25 mA
